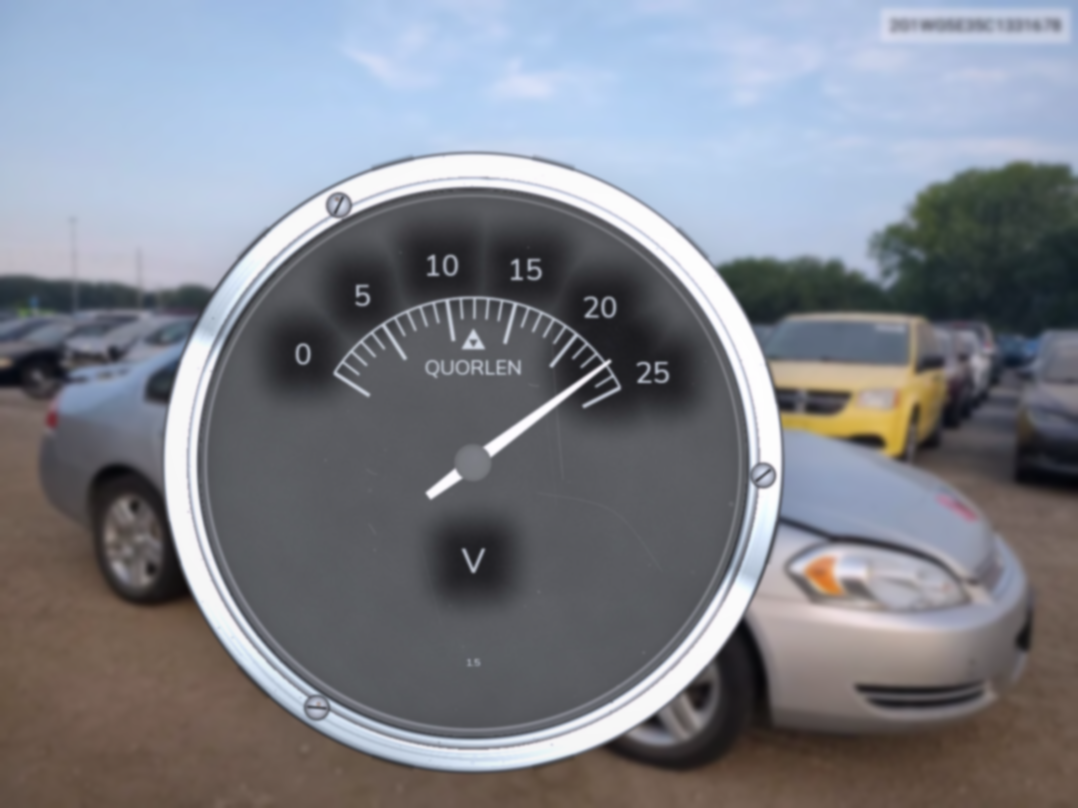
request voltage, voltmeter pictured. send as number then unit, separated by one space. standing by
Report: 23 V
